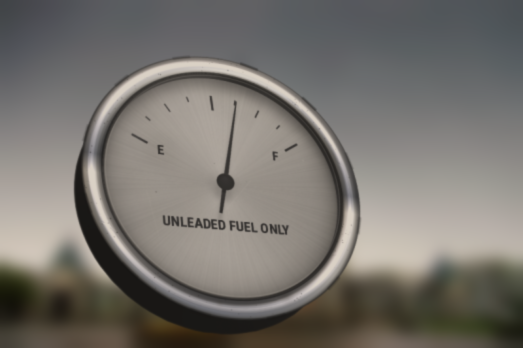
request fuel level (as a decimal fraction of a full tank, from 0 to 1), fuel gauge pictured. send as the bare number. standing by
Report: 0.625
